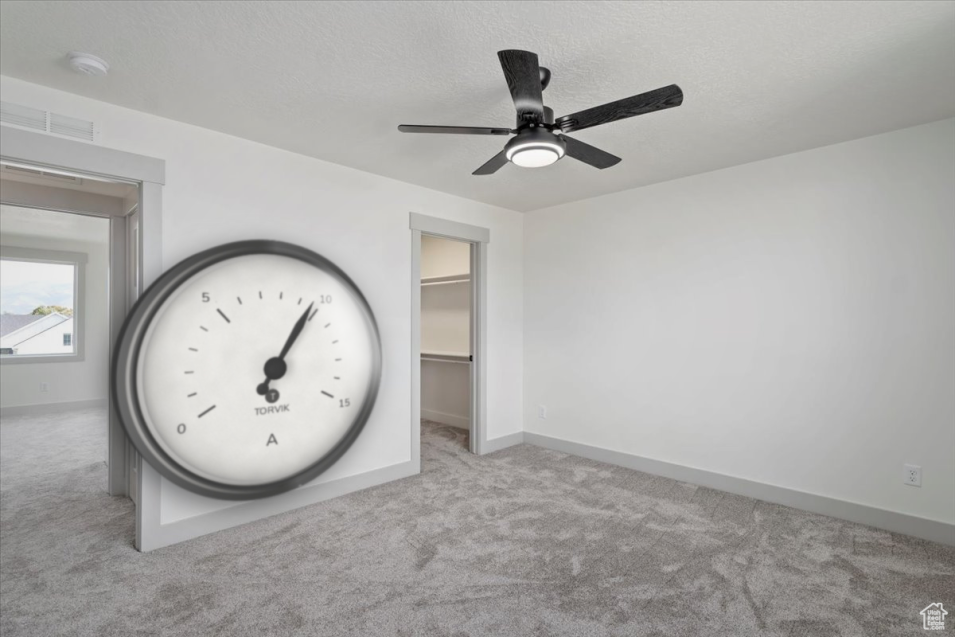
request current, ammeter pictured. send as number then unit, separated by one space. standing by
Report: 9.5 A
